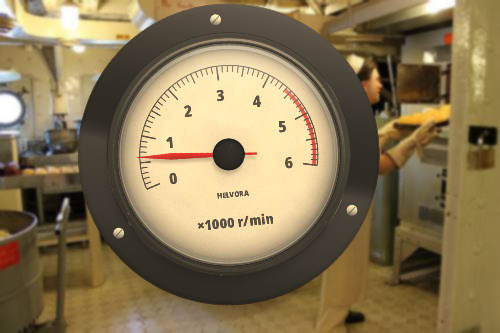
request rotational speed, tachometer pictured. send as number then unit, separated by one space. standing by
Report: 600 rpm
